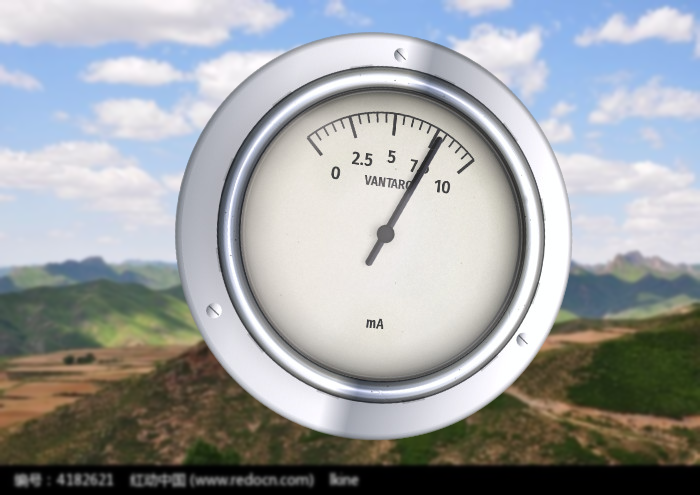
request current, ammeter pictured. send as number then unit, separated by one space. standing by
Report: 7.75 mA
